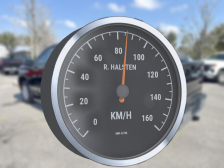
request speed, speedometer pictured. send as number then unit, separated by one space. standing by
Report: 85 km/h
